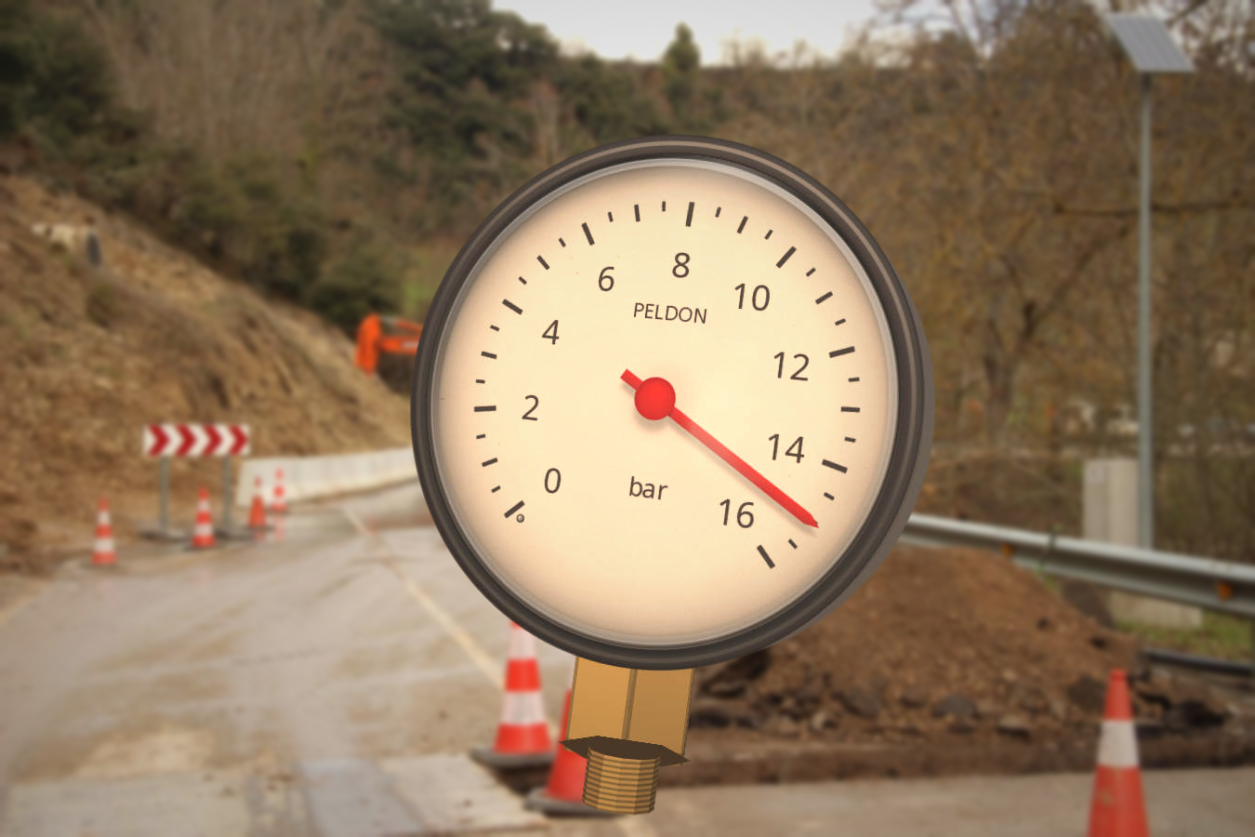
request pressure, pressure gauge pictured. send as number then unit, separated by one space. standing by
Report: 15 bar
